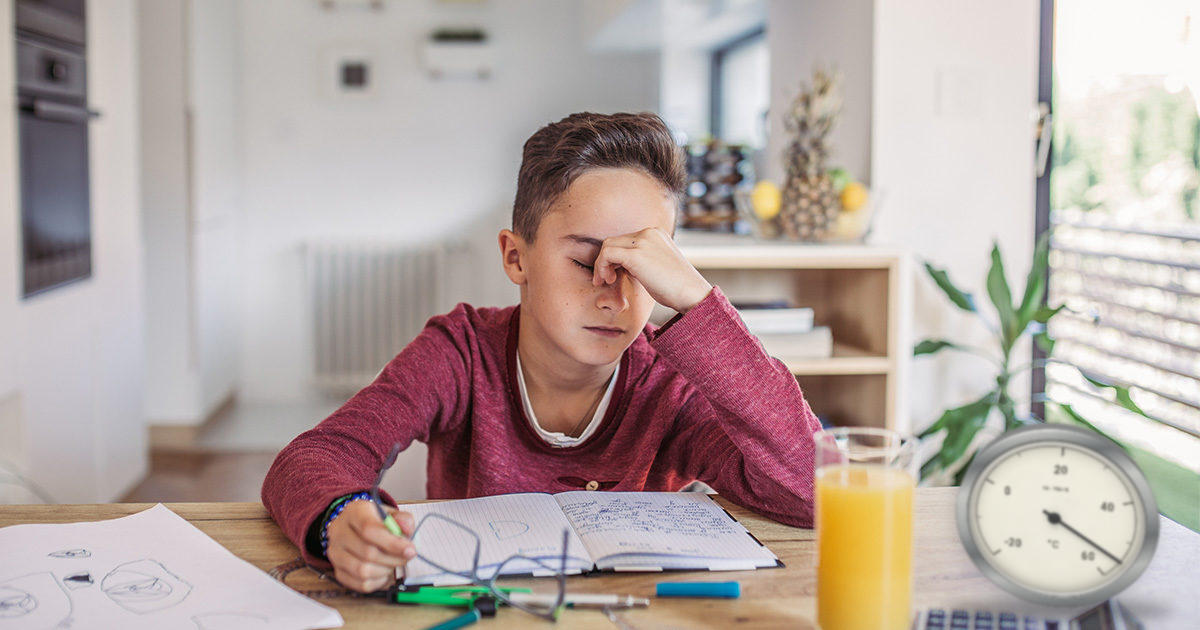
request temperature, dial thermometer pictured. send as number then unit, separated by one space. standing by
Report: 55 °C
